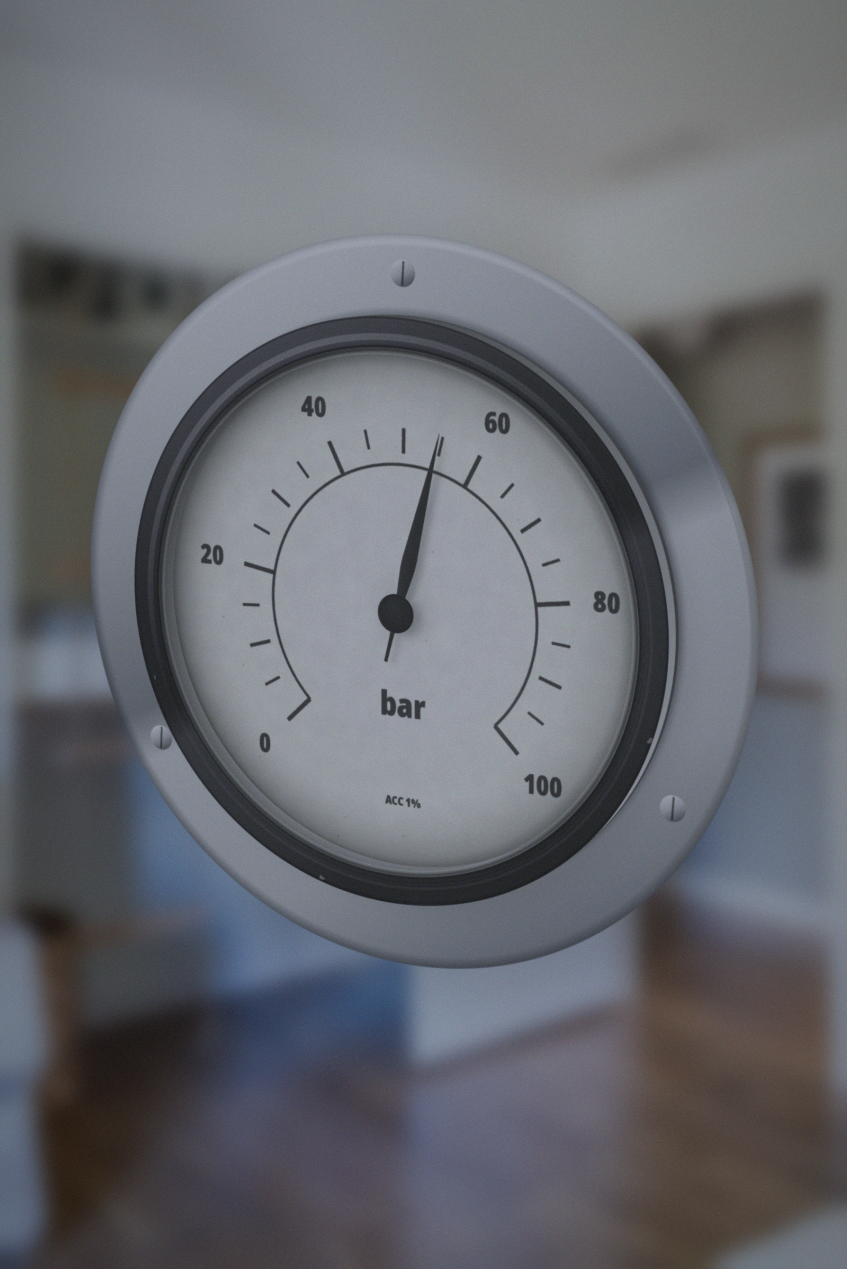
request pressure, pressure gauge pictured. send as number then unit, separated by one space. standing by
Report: 55 bar
